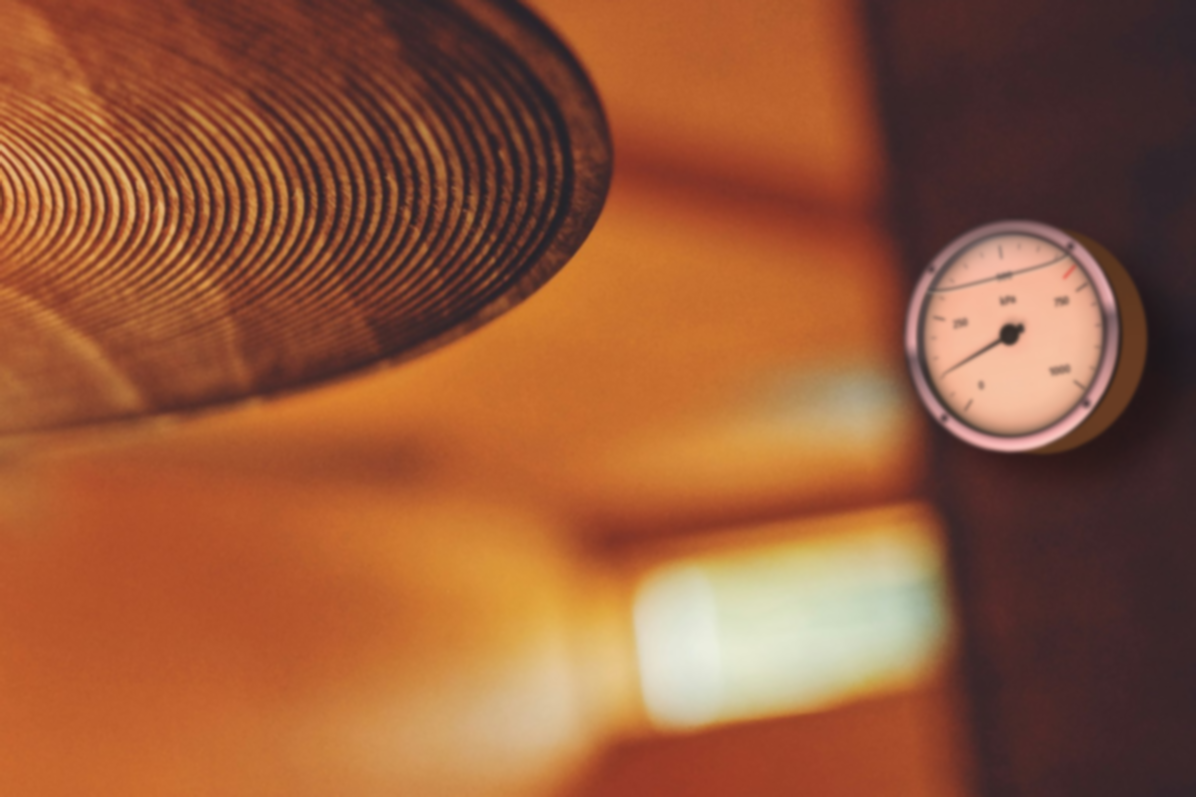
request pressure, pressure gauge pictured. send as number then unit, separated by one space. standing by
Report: 100 kPa
